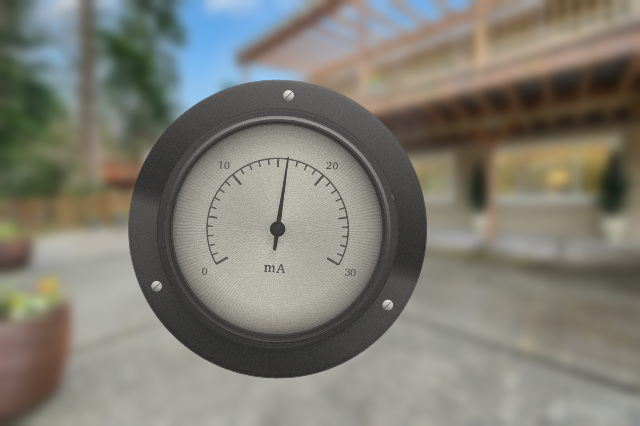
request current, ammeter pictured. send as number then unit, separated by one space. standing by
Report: 16 mA
